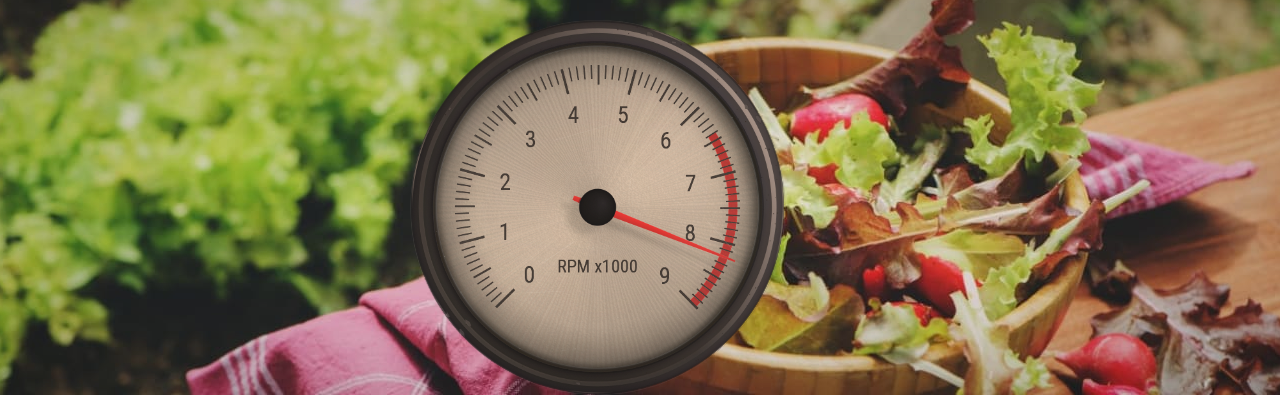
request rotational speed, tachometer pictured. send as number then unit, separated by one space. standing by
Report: 8200 rpm
